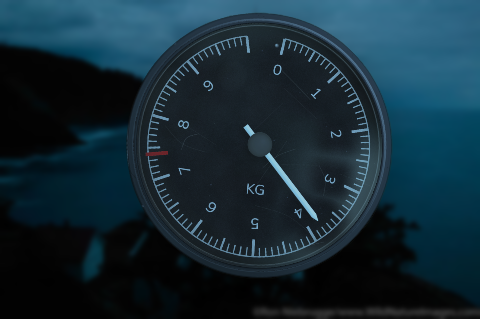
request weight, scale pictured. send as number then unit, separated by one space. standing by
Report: 3.8 kg
